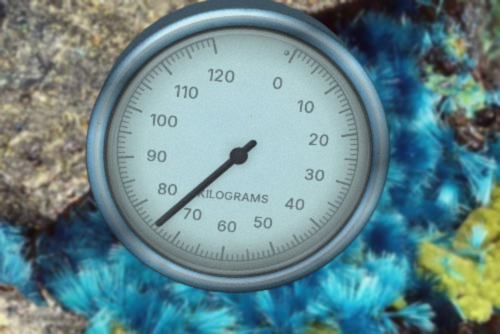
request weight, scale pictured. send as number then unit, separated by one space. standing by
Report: 75 kg
